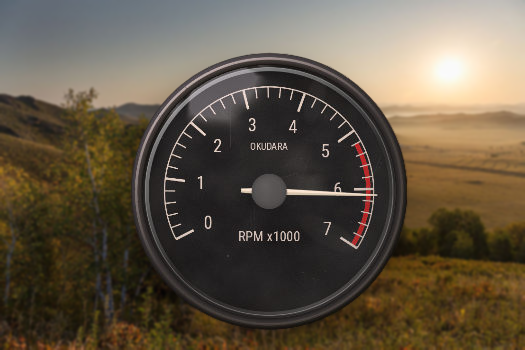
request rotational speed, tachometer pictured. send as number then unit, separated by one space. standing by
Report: 6100 rpm
